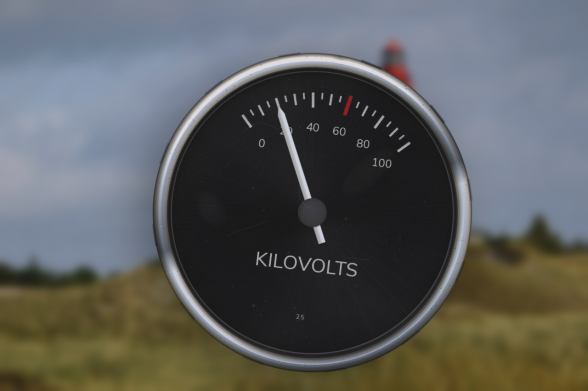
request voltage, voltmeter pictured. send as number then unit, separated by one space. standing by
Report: 20 kV
